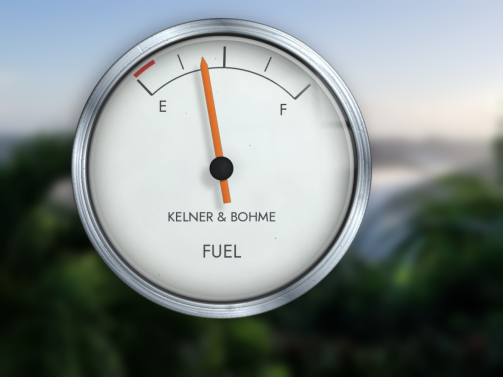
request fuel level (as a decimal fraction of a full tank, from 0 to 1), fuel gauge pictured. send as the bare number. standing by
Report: 0.375
